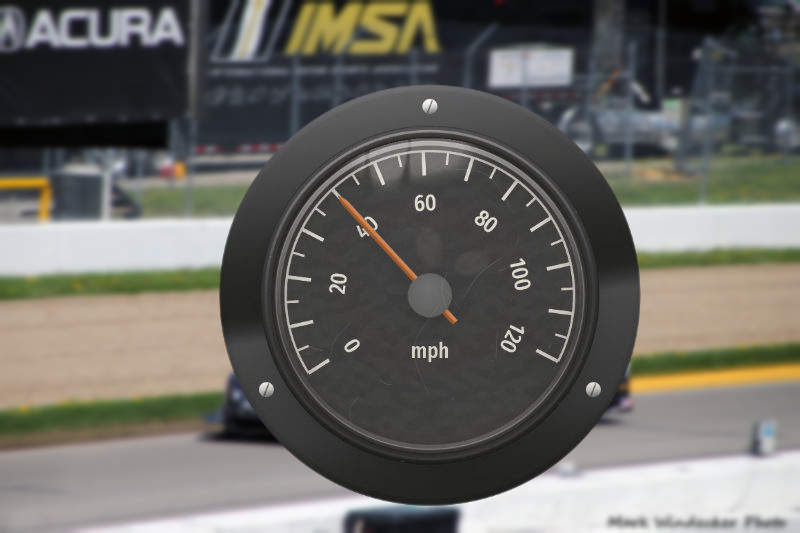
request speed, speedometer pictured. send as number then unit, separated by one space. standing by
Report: 40 mph
